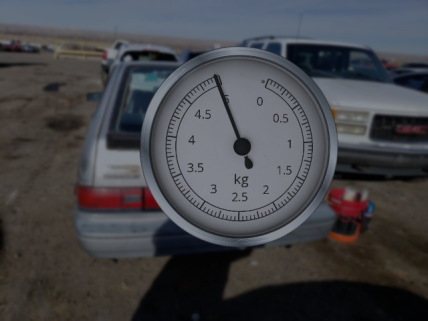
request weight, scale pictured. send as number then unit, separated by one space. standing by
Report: 4.95 kg
